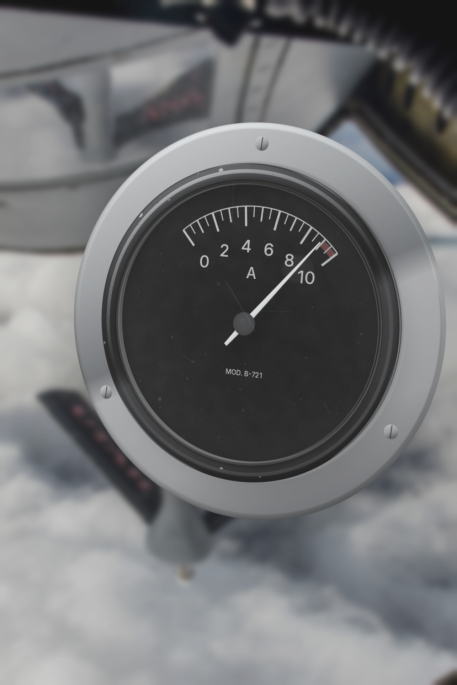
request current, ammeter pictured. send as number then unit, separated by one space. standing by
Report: 9 A
